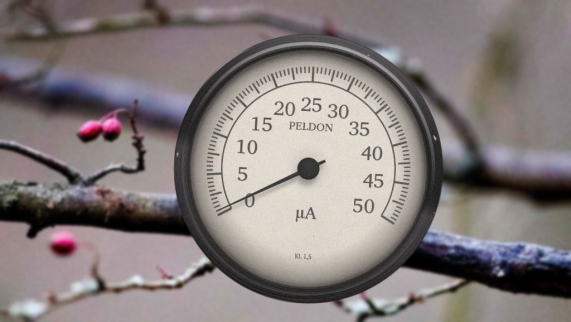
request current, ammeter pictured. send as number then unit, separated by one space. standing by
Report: 0.5 µA
